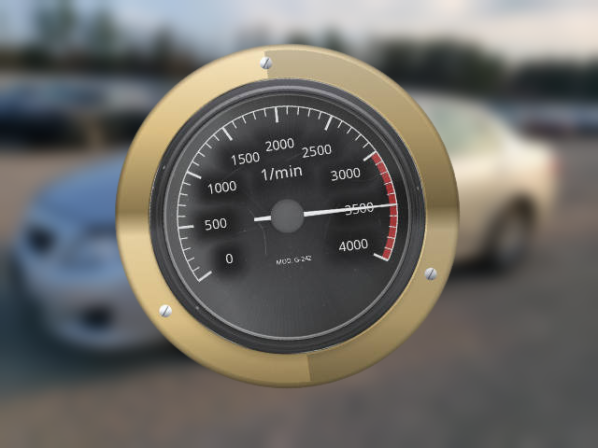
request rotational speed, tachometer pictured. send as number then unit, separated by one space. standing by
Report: 3500 rpm
